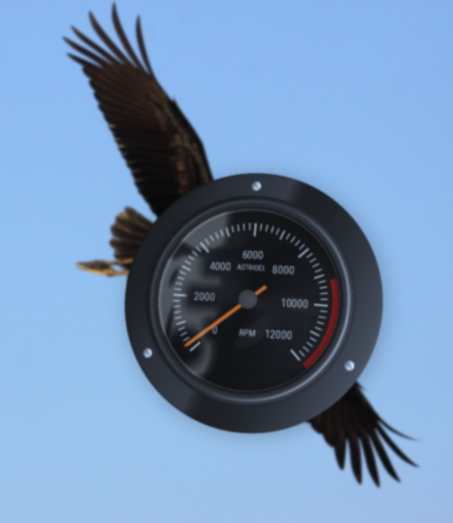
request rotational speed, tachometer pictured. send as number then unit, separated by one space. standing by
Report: 200 rpm
